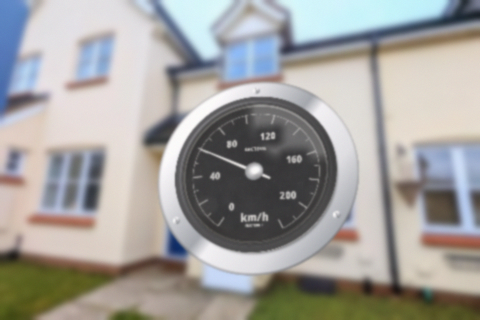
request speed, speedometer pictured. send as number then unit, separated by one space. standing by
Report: 60 km/h
